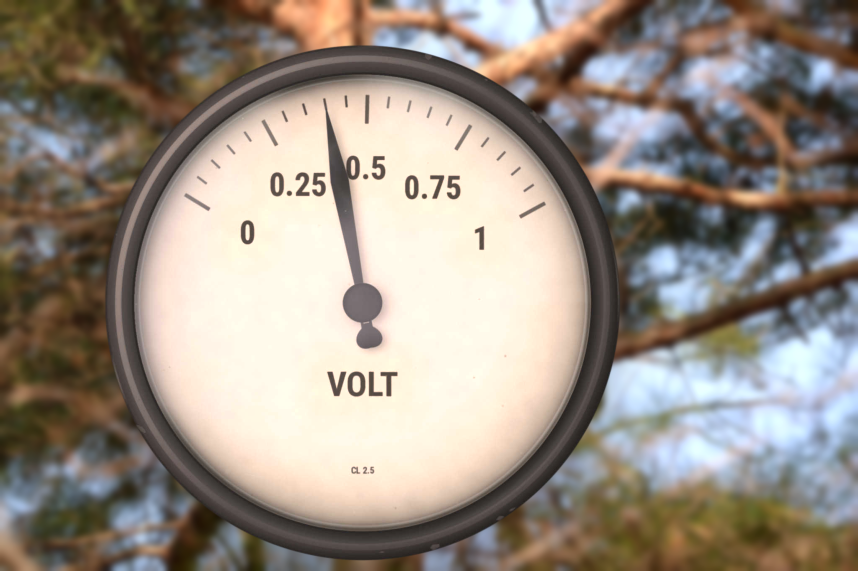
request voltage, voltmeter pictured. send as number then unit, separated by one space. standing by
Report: 0.4 V
